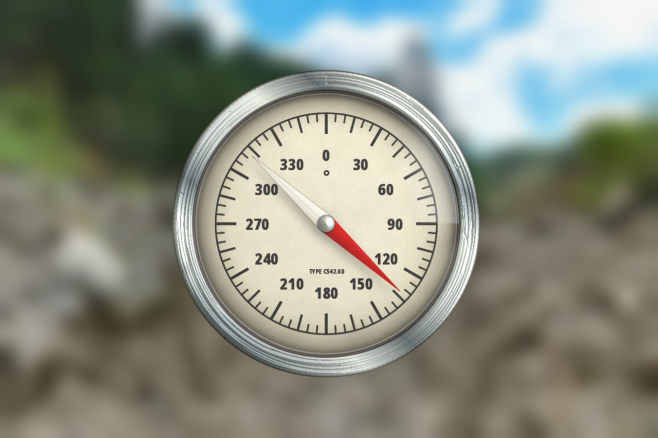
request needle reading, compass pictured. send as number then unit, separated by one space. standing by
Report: 132.5 °
